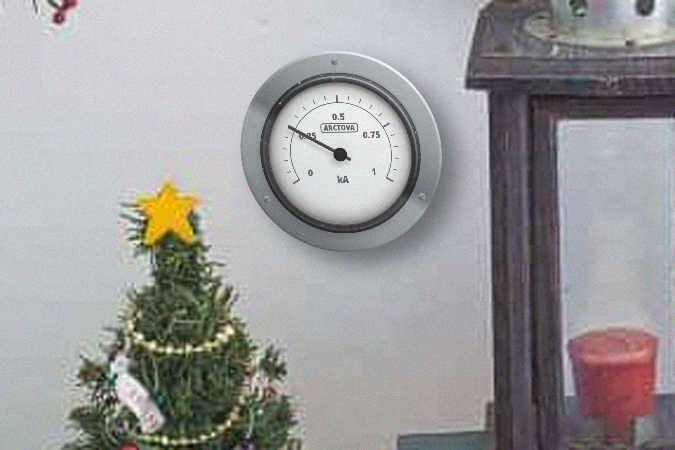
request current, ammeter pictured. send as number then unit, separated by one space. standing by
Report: 0.25 kA
